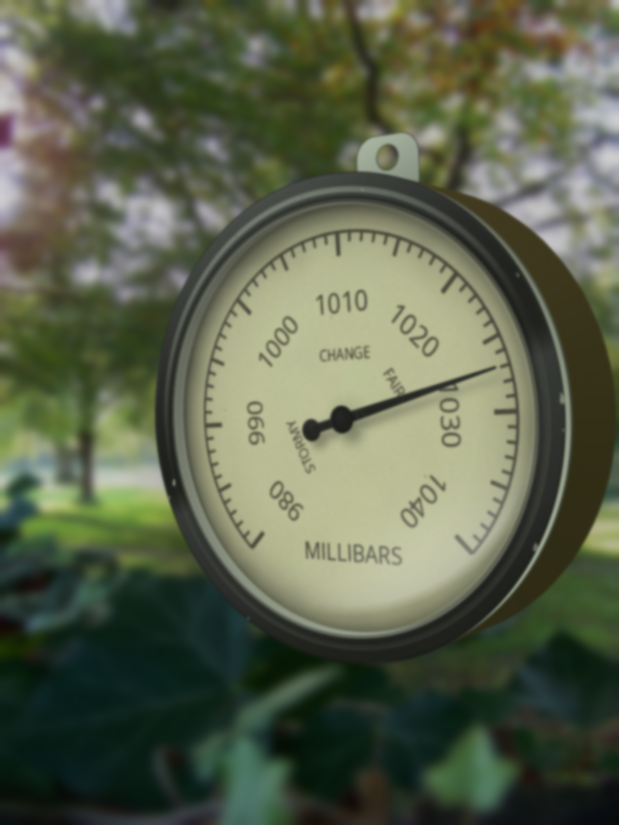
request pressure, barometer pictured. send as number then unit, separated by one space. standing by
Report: 1027 mbar
